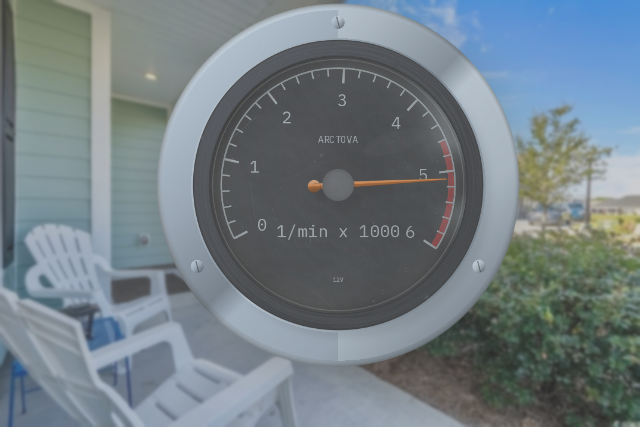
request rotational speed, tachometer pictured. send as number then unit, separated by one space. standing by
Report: 5100 rpm
